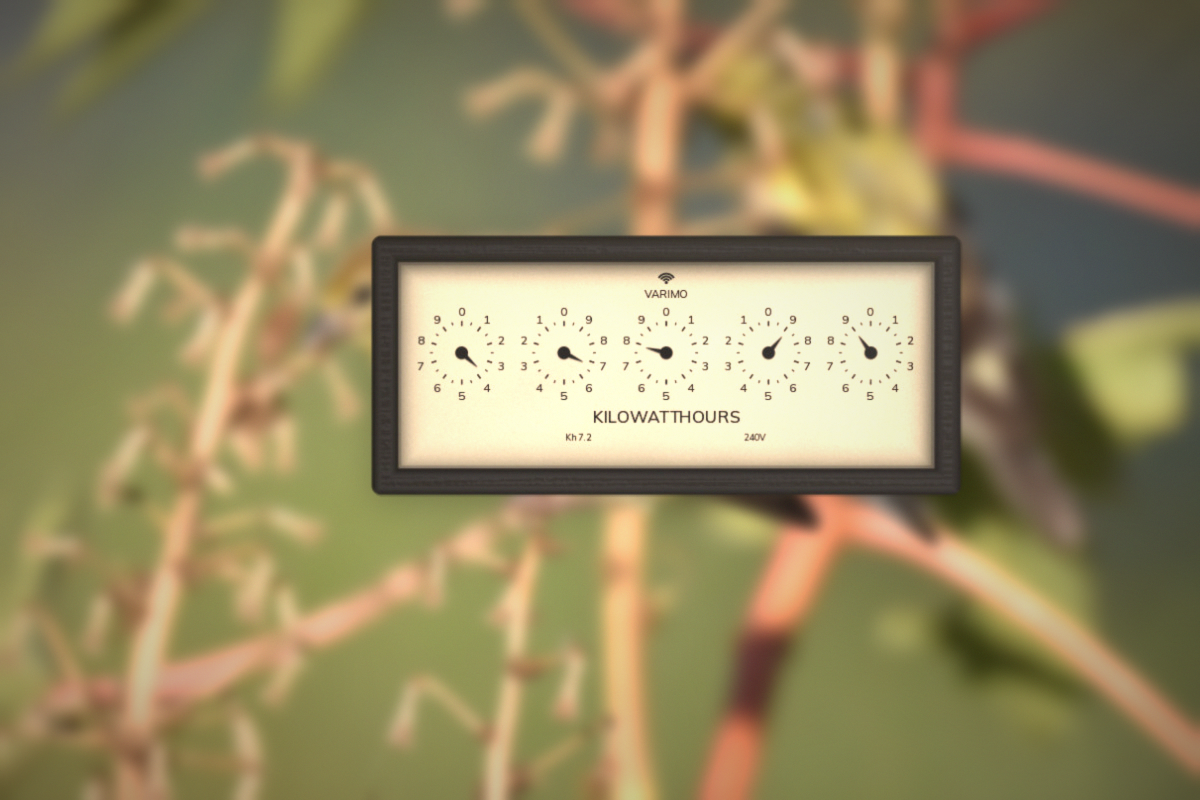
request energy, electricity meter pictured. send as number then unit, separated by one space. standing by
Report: 36789 kWh
